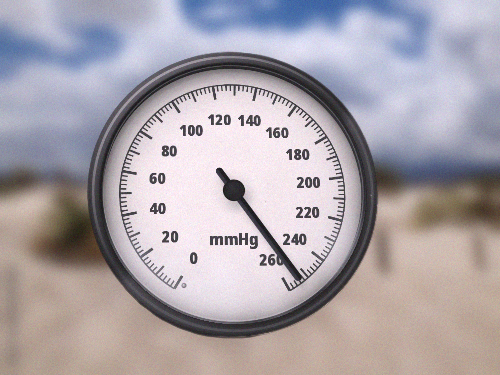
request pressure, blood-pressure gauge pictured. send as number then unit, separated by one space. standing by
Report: 254 mmHg
